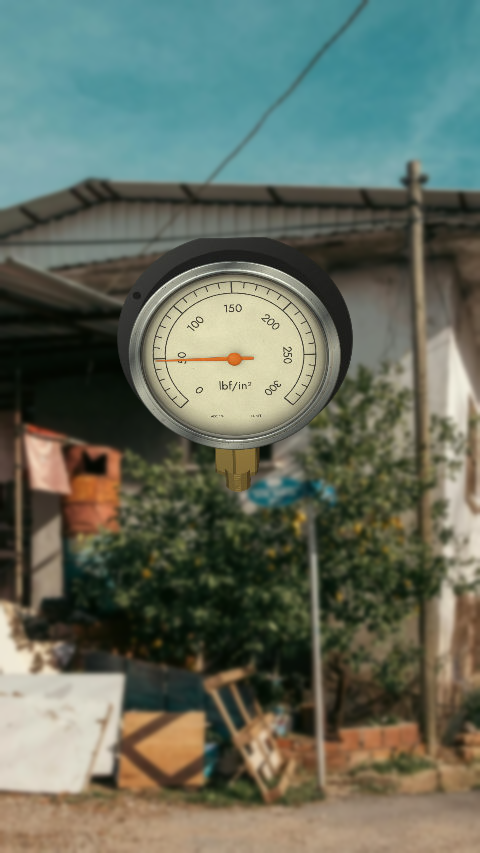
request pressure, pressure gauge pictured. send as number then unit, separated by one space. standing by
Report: 50 psi
